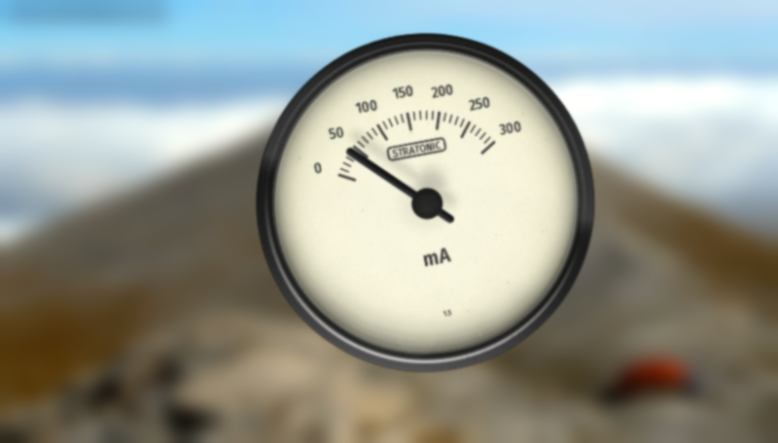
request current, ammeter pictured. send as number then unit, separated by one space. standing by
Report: 40 mA
